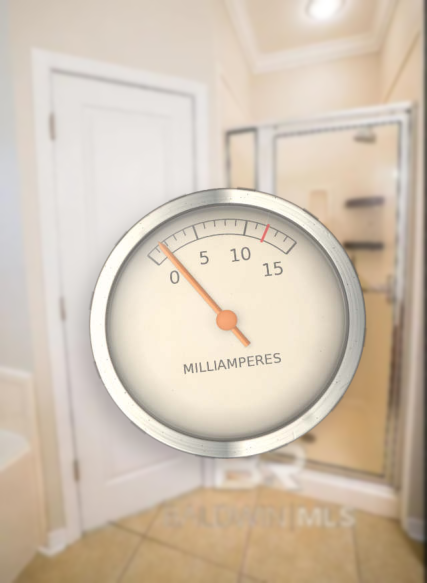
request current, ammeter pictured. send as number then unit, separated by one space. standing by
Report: 1.5 mA
